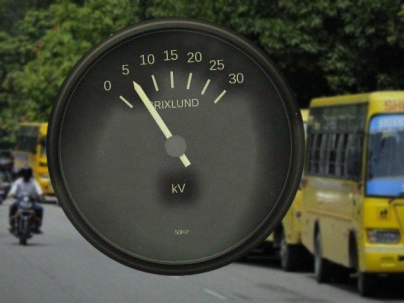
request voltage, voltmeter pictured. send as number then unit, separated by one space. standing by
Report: 5 kV
